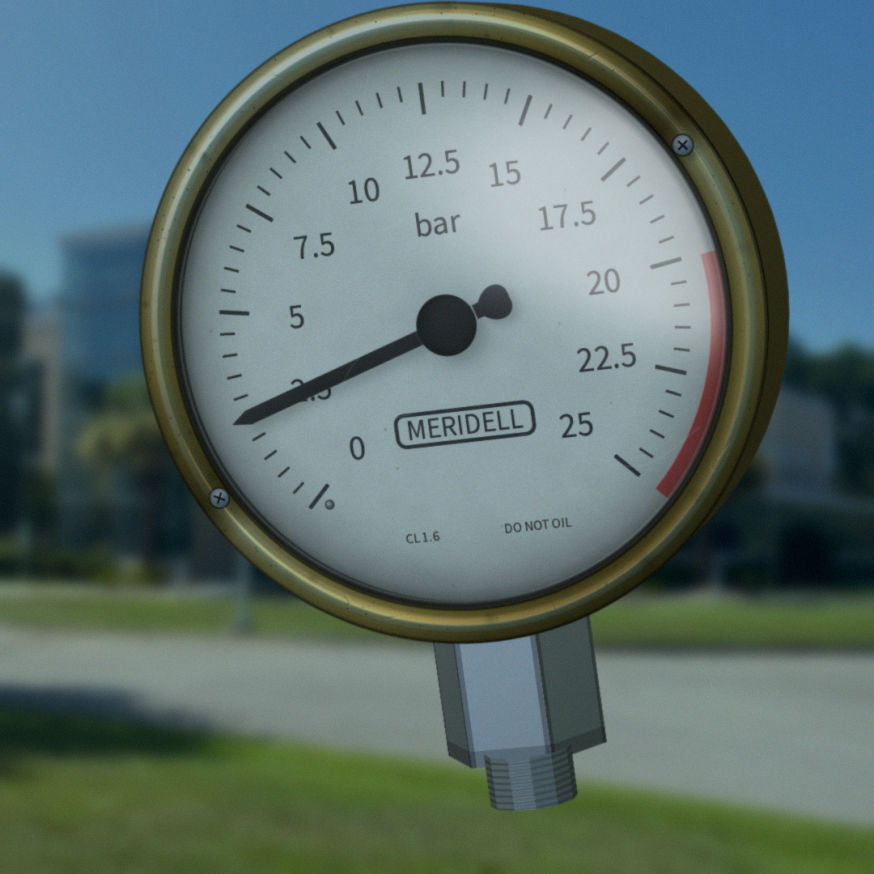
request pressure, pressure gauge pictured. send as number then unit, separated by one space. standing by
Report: 2.5 bar
